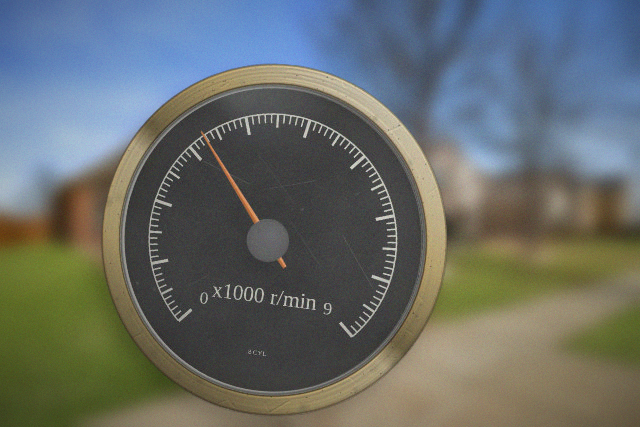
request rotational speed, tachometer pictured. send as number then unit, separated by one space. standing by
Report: 3300 rpm
